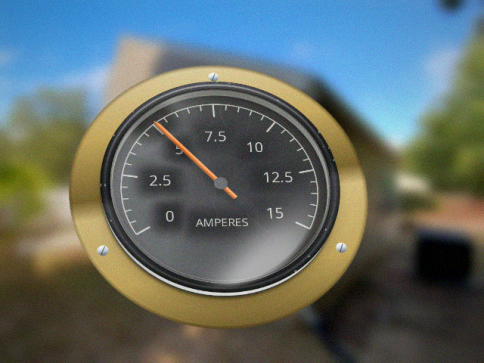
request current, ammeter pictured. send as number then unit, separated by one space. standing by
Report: 5 A
